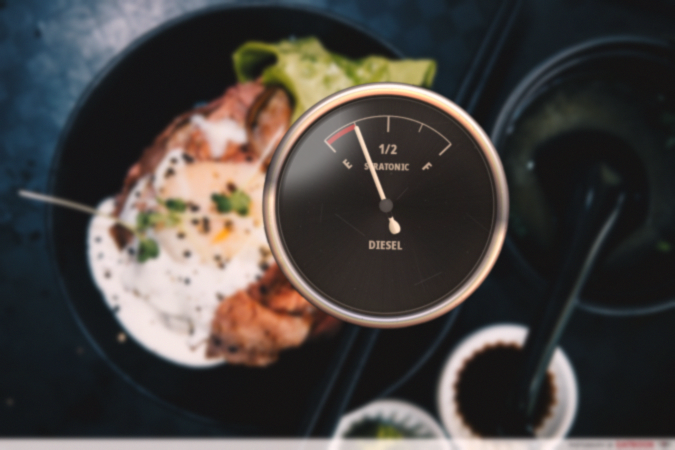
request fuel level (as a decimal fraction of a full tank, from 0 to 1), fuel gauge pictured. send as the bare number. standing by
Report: 0.25
